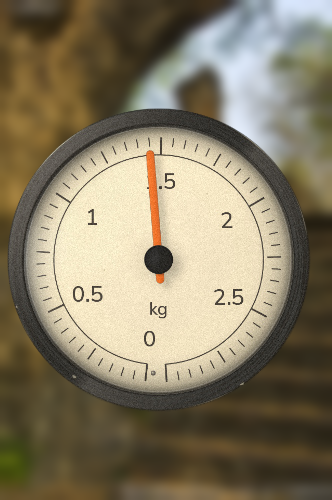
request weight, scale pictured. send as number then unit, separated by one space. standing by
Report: 1.45 kg
